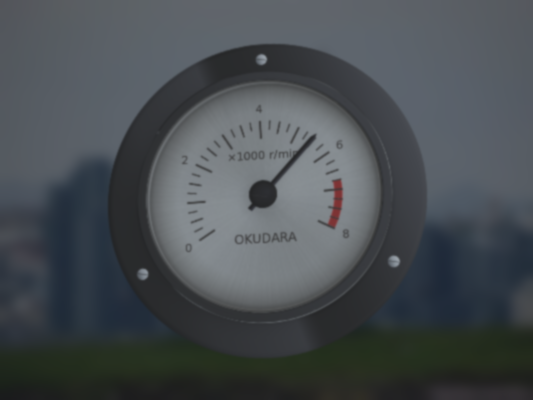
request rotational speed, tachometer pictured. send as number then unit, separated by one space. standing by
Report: 5500 rpm
